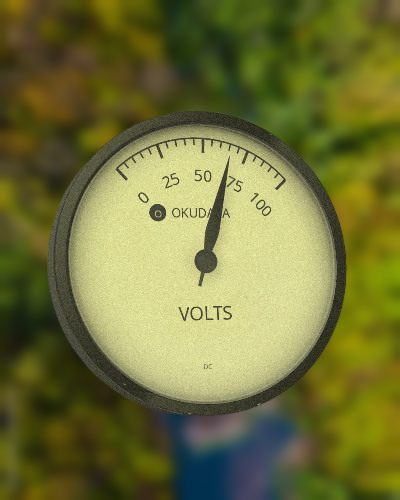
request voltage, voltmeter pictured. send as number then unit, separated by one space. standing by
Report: 65 V
